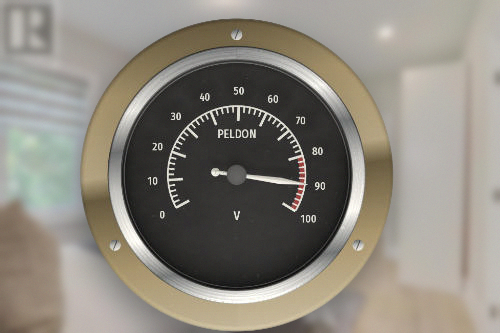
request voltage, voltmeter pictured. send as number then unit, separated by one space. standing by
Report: 90 V
